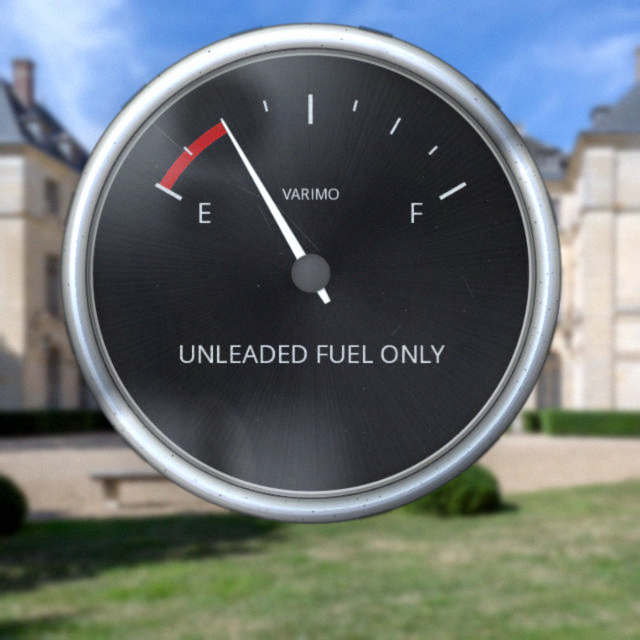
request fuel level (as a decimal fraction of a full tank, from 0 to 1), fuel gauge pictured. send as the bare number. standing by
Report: 0.25
